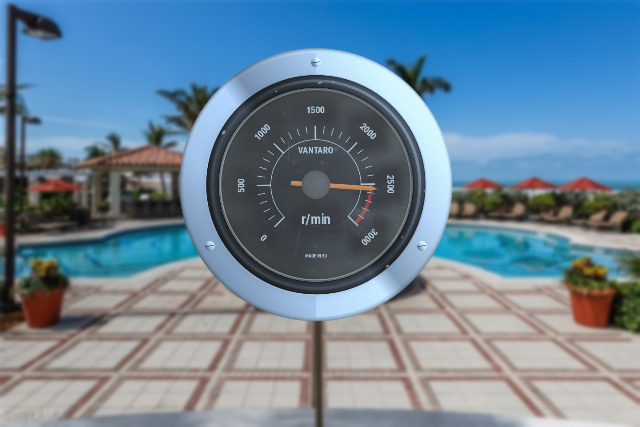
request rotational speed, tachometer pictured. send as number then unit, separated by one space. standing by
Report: 2550 rpm
